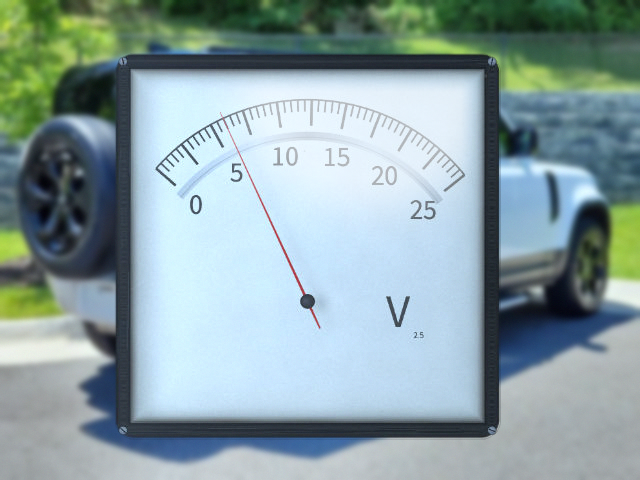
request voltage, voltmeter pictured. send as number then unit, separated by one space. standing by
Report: 6 V
